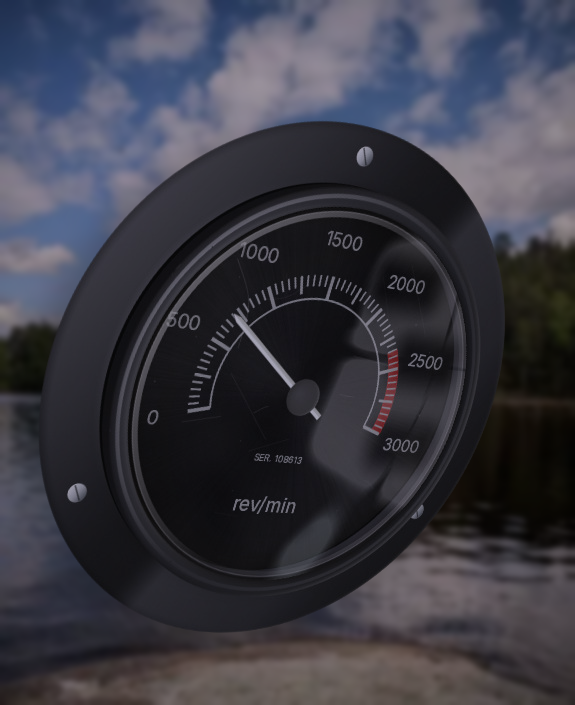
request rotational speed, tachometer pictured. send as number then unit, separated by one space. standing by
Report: 700 rpm
